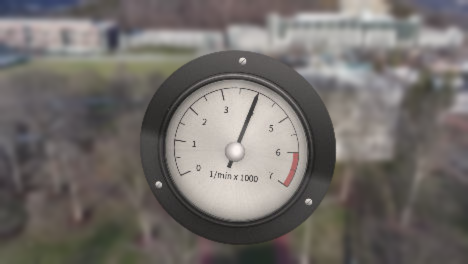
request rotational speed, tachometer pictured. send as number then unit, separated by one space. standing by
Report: 4000 rpm
